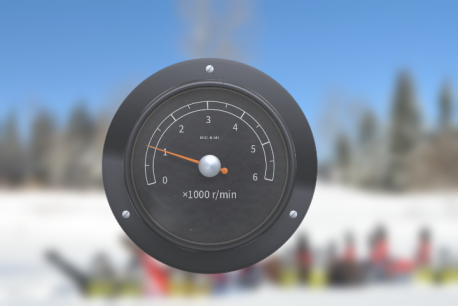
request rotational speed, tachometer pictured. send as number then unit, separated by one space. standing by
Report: 1000 rpm
